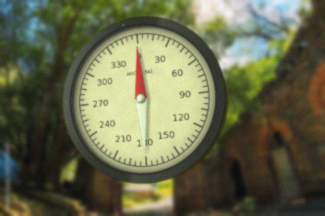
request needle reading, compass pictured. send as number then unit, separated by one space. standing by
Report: 0 °
